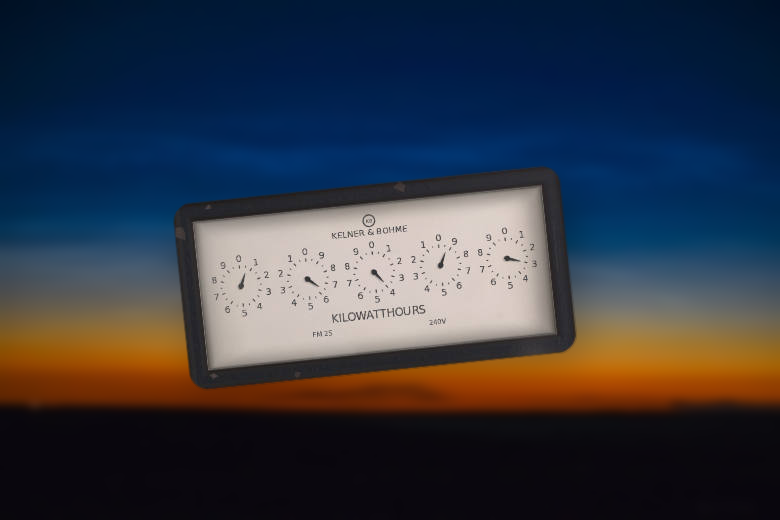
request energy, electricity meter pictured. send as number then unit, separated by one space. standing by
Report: 6393 kWh
